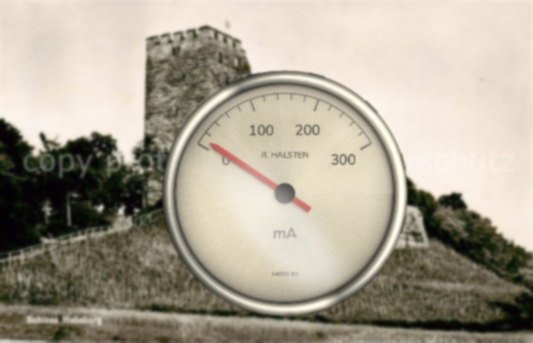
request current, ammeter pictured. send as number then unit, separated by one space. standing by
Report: 10 mA
